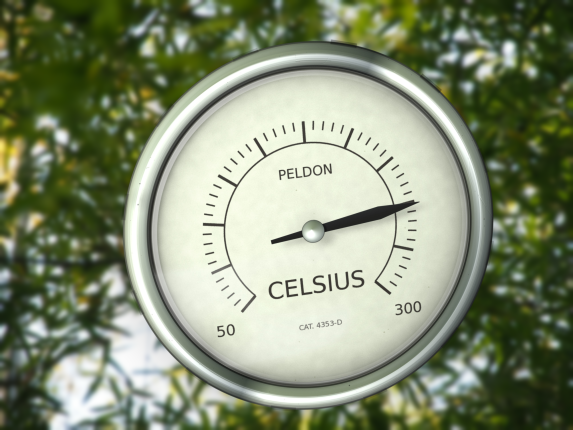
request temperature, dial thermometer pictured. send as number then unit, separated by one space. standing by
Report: 250 °C
